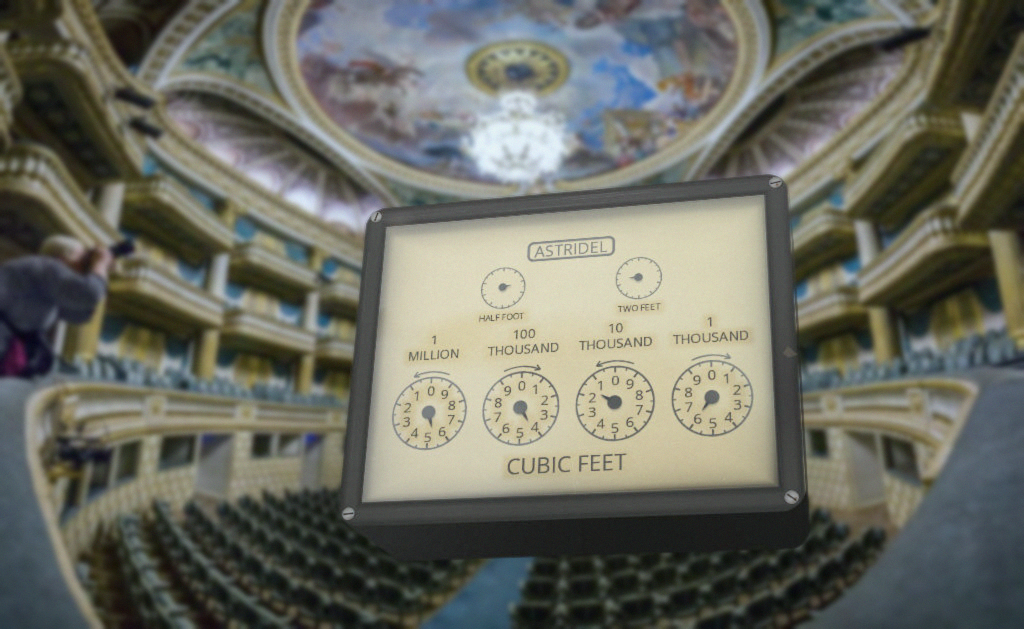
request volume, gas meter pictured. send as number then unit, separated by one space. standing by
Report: 541600 ft³
